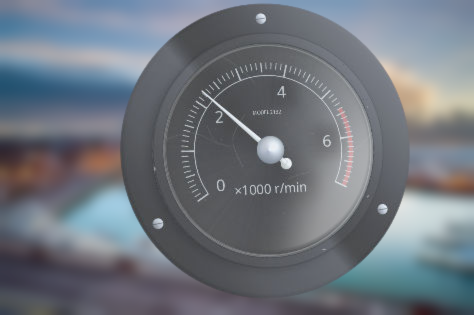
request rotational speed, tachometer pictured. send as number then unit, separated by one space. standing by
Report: 2200 rpm
